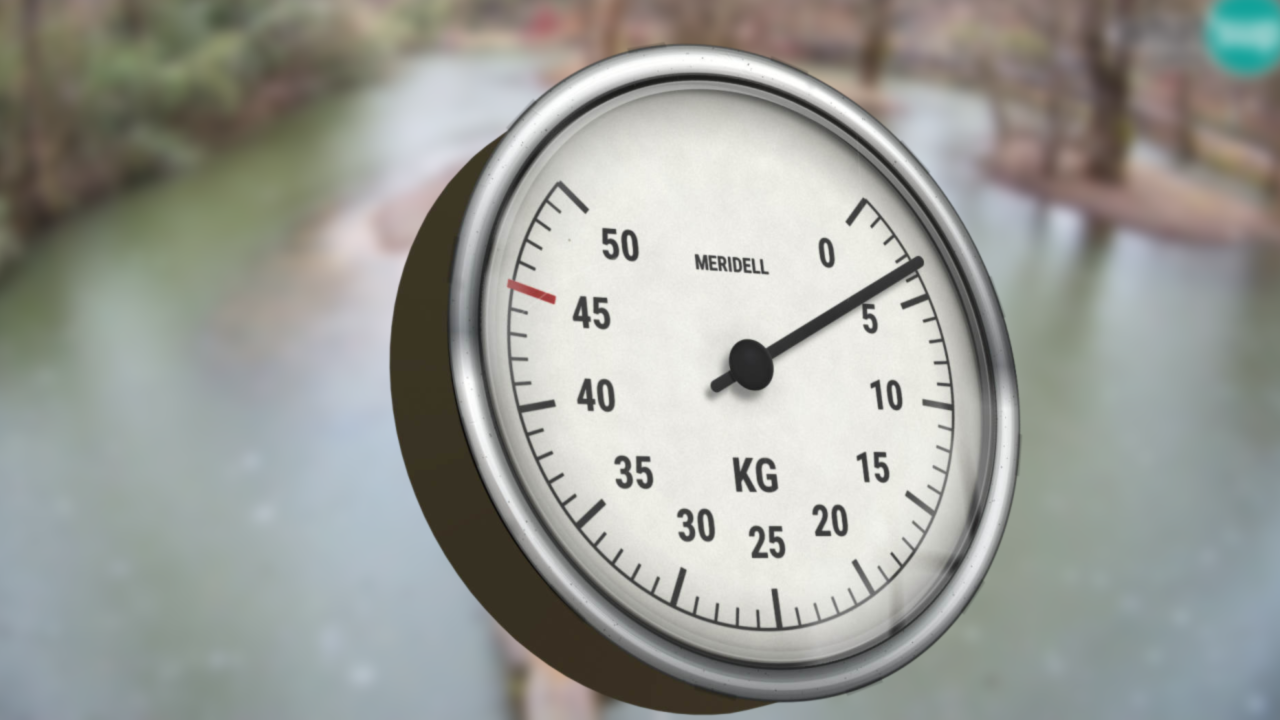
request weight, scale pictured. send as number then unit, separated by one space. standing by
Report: 3.5 kg
